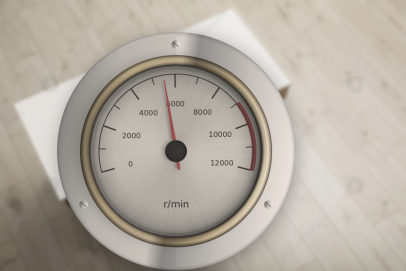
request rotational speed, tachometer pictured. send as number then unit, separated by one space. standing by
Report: 5500 rpm
